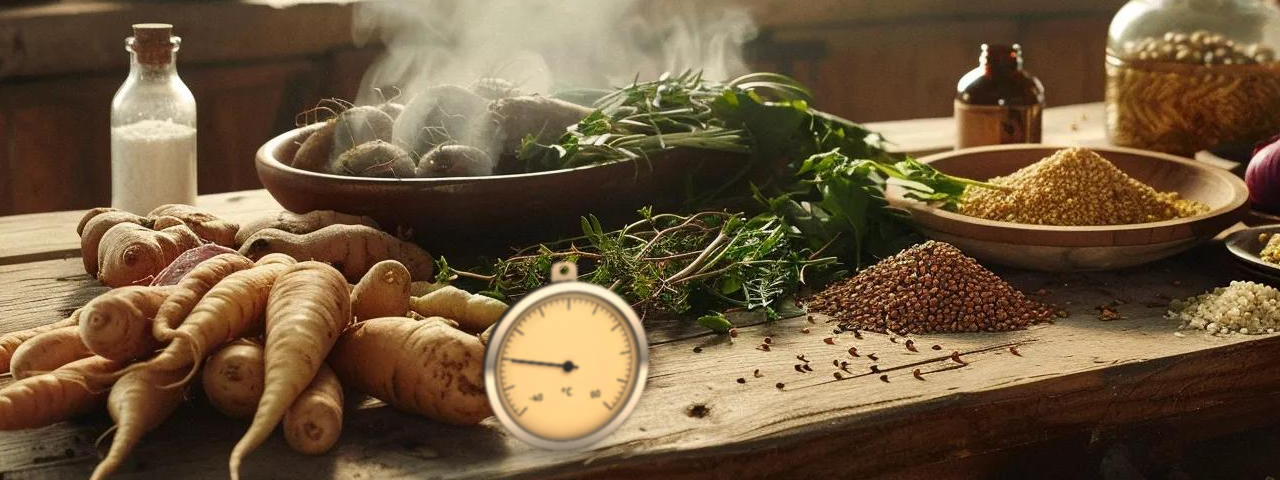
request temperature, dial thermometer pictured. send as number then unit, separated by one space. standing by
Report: -20 °C
